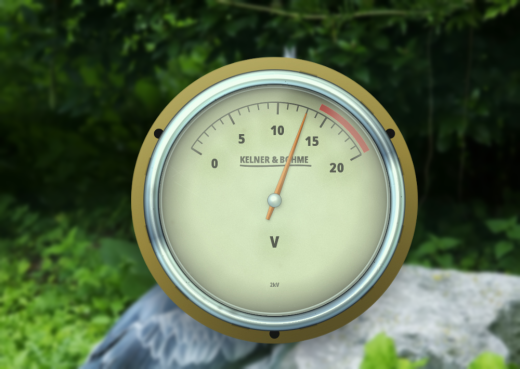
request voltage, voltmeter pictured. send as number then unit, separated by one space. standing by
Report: 13 V
